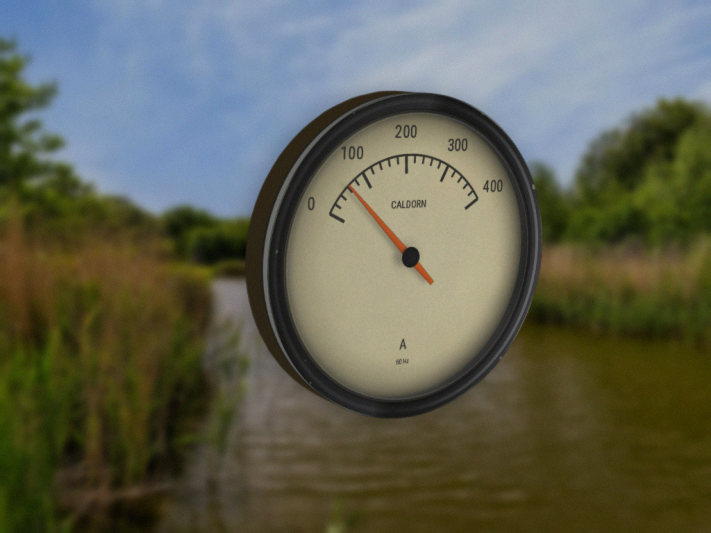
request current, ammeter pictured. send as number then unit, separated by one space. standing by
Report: 60 A
